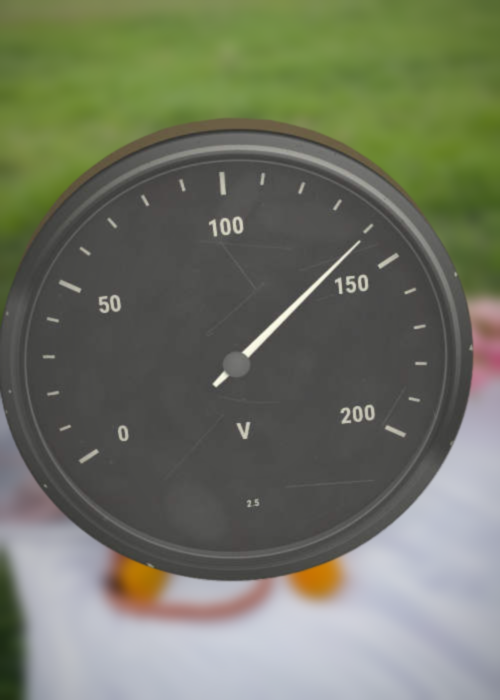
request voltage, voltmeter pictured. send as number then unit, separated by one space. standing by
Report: 140 V
